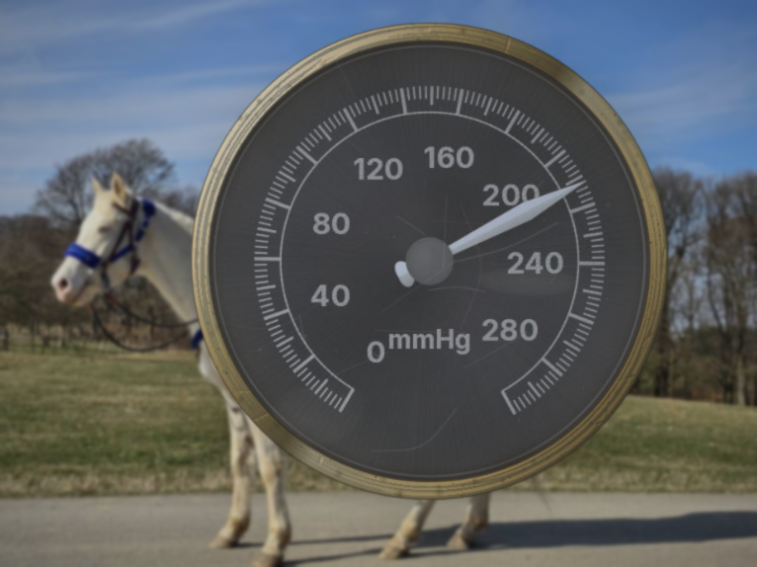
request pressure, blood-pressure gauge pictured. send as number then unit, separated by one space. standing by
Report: 212 mmHg
